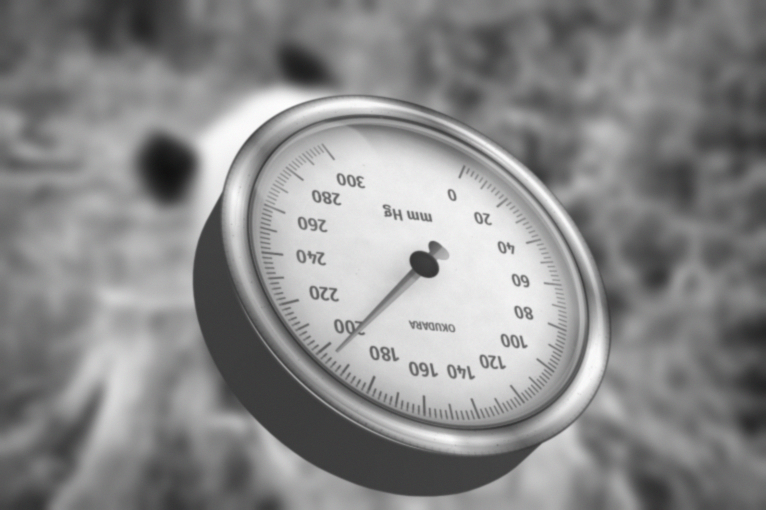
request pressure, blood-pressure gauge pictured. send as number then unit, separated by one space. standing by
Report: 196 mmHg
